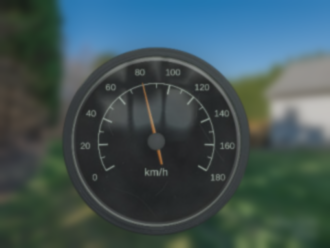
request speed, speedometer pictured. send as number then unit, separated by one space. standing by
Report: 80 km/h
